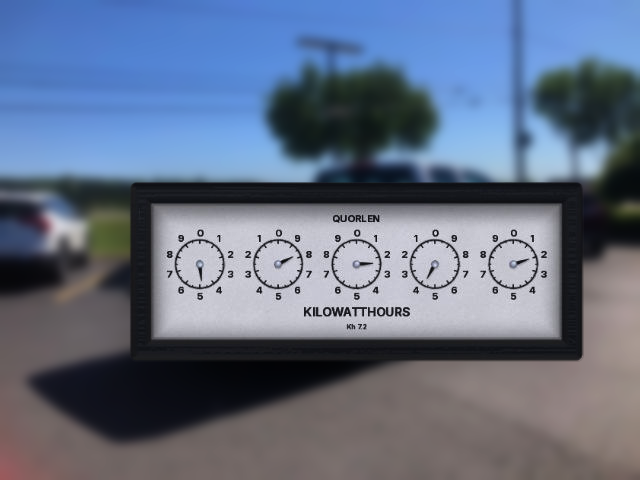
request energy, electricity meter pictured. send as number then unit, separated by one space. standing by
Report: 48242 kWh
